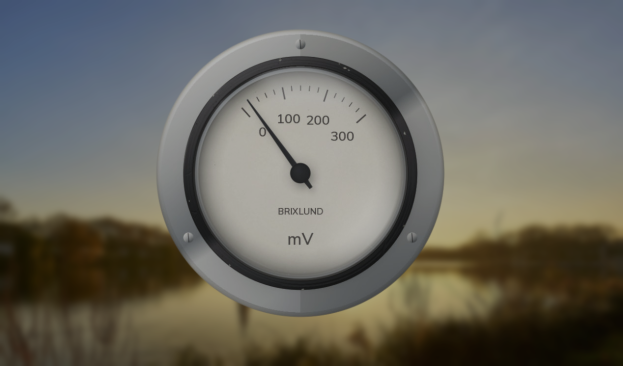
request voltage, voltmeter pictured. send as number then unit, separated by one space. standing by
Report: 20 mV
